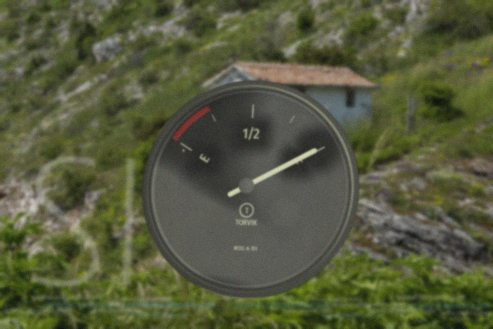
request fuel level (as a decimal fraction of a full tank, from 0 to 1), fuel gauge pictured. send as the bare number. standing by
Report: 1
